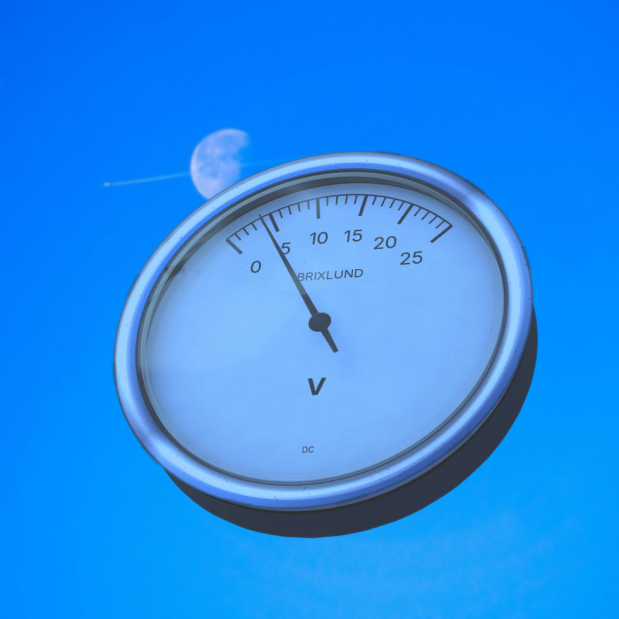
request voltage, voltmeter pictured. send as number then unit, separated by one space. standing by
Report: 4 V
